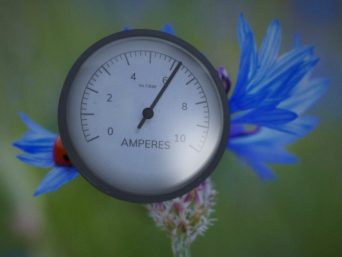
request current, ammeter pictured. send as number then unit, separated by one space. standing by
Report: 6.2 A
